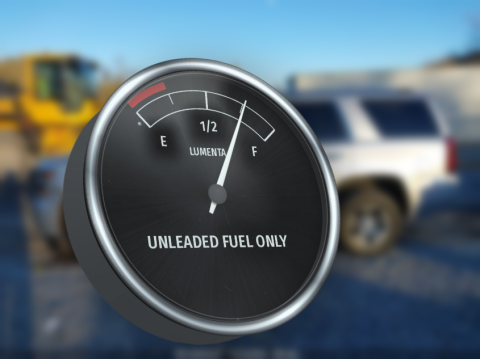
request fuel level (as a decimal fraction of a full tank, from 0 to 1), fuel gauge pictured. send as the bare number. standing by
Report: 0.75
